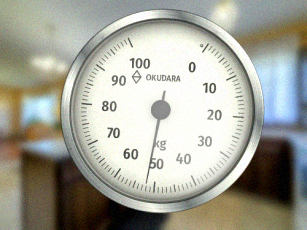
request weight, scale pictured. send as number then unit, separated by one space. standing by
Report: 52 kg
